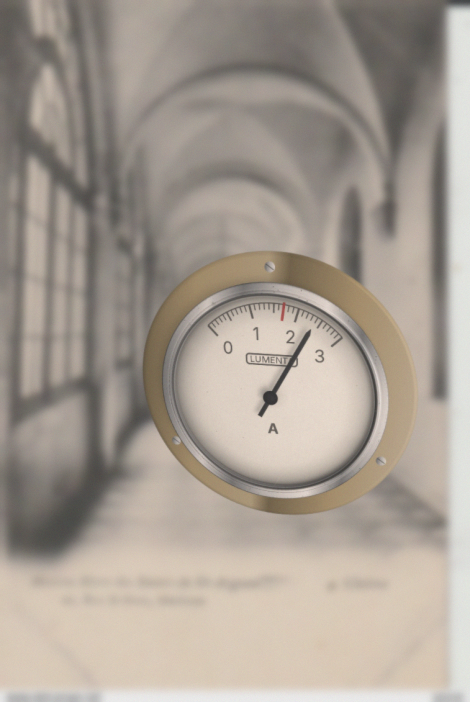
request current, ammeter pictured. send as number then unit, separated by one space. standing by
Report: 2.4 A
